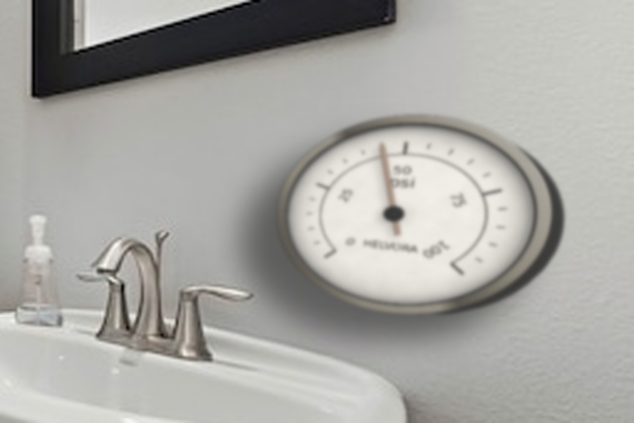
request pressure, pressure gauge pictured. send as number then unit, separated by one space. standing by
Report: 45 psi
